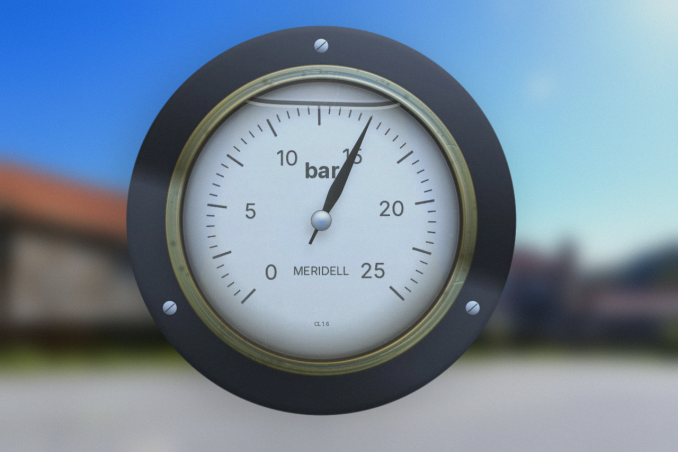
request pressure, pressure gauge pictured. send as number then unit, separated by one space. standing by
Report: 15 bar
